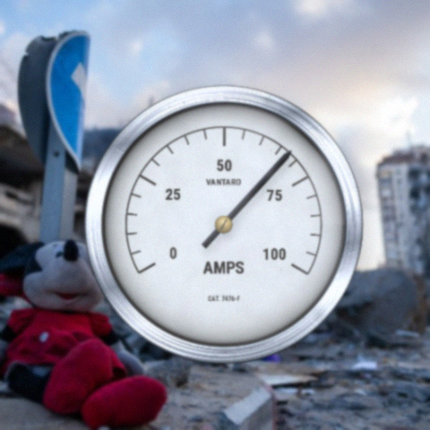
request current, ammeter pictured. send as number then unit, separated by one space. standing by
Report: 67.5 A
